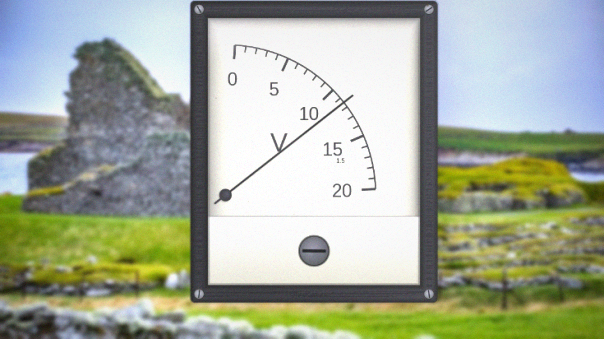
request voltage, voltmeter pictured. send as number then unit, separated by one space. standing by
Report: 11.5 V
